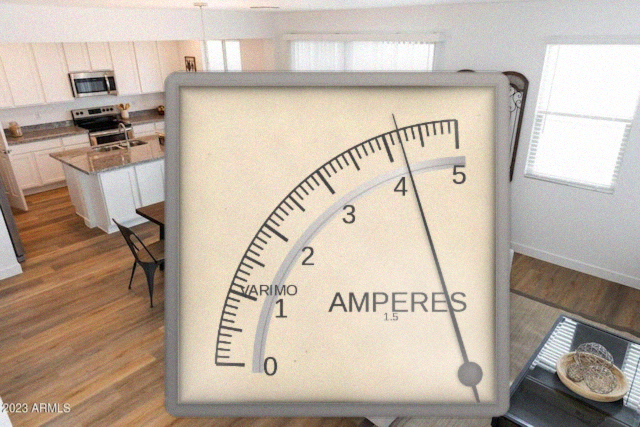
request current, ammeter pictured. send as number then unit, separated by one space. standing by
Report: 4.2 A
